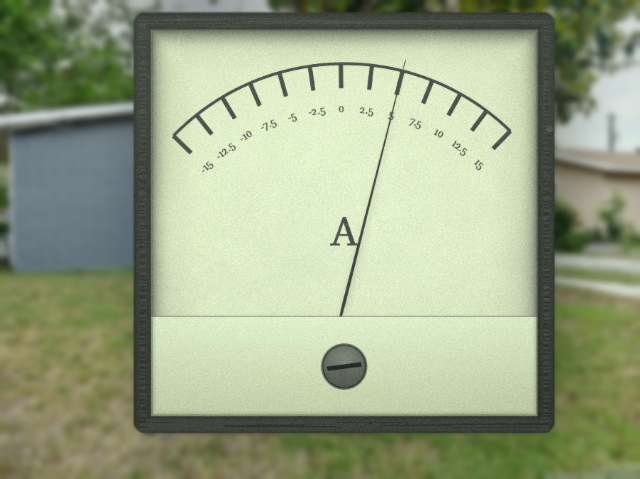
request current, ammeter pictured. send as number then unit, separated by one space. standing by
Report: 5 A
